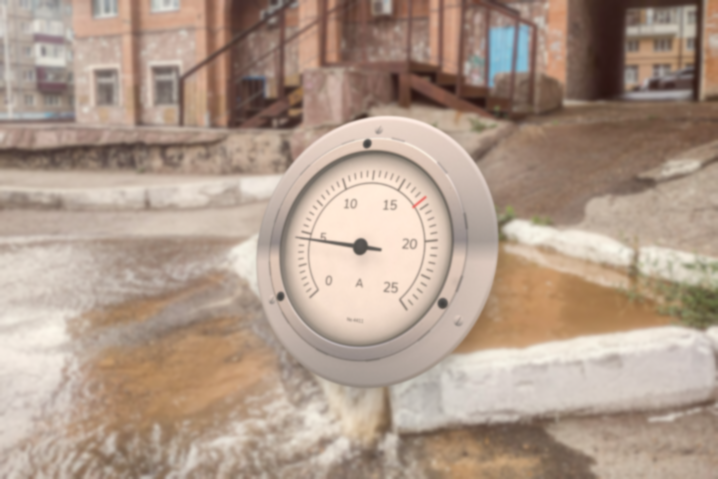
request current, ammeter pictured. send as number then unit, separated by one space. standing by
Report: 4.5 A
